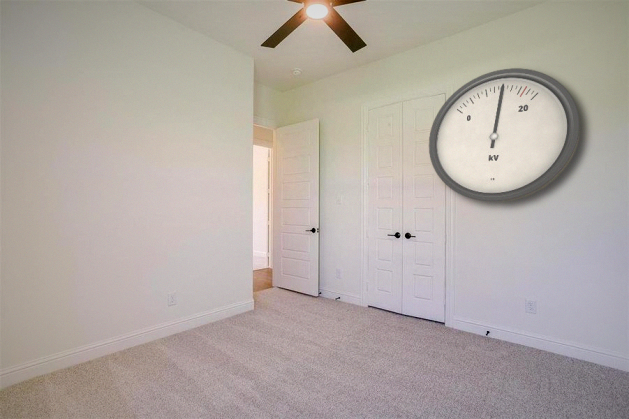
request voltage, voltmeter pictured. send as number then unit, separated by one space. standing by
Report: 12 kV
